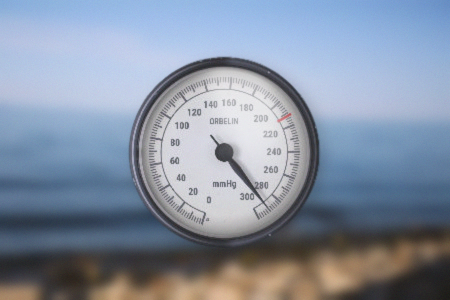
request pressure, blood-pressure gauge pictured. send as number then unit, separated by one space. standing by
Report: 290 mmHg
